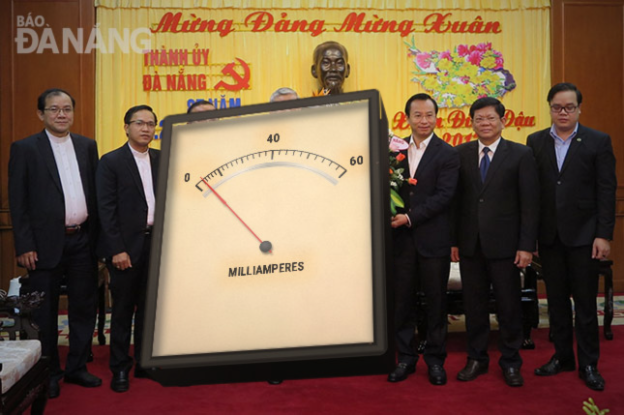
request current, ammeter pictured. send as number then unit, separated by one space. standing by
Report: 10 mA
